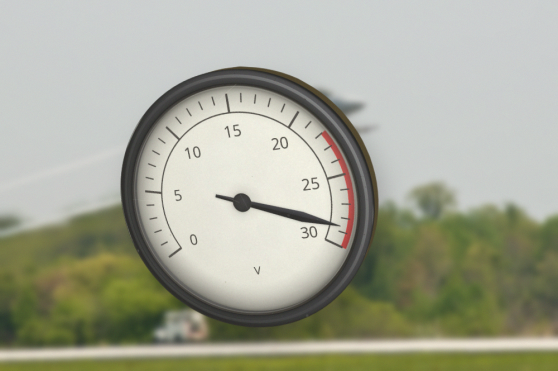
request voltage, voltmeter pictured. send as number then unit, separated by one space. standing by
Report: 28.5 V
